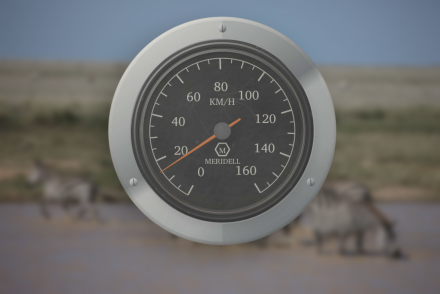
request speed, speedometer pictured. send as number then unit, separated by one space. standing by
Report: 15 km/h
